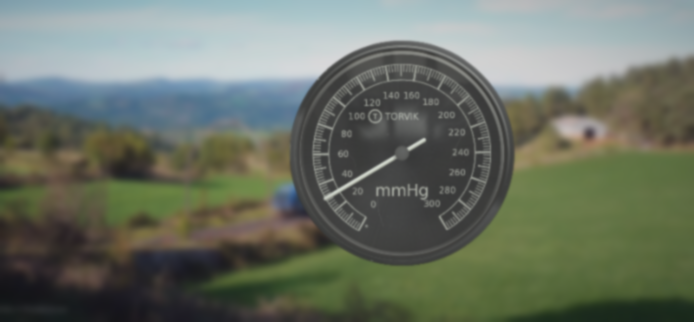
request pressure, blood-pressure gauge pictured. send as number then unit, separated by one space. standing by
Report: 30 mmHg
